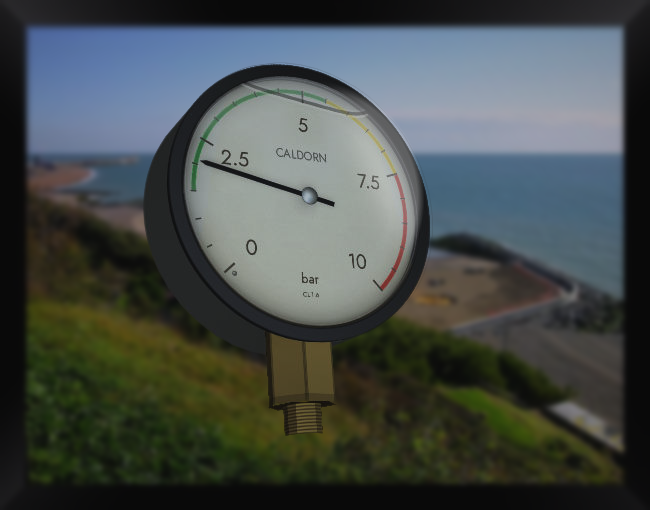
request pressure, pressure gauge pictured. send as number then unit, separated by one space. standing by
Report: 2 bar
